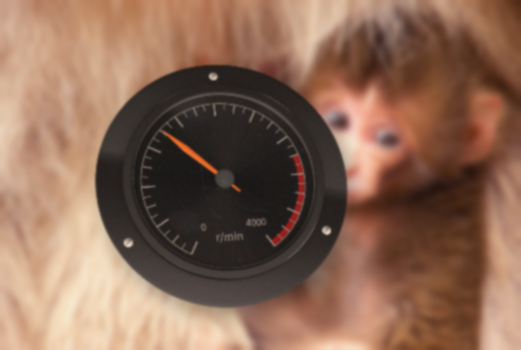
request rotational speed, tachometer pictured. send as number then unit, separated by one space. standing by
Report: 1400 rpm
